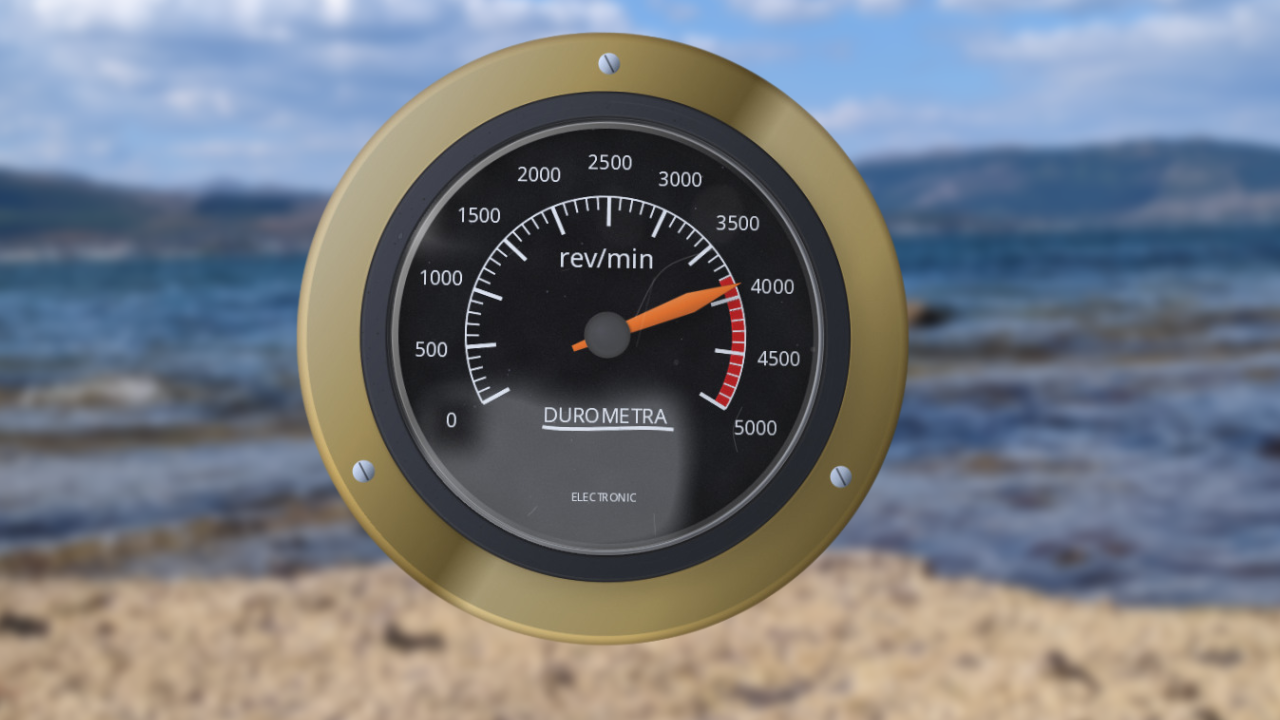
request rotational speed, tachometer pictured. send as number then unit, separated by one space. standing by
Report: 3900 rpm
